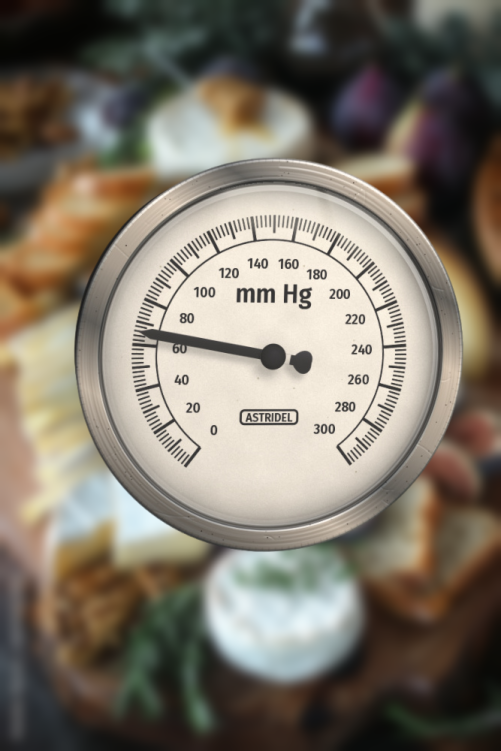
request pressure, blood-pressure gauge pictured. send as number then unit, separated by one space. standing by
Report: 66 mmHg
